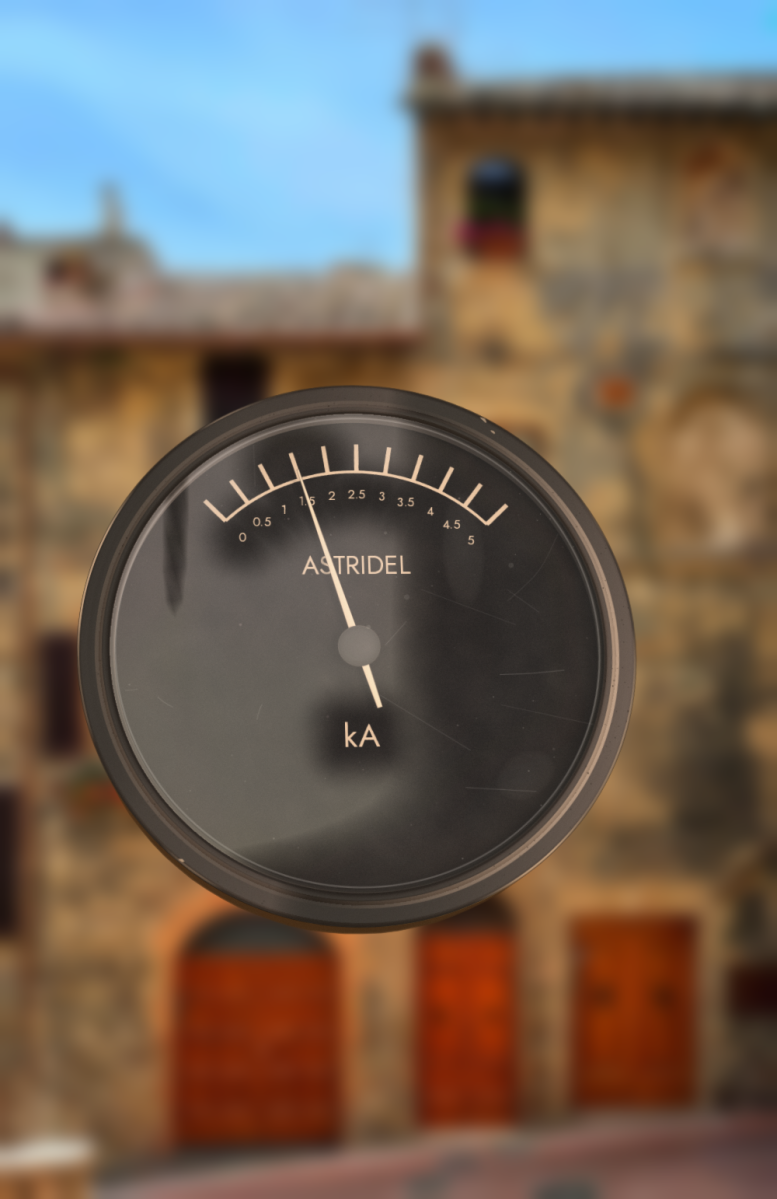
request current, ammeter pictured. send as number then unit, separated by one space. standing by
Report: 1.5 kA
